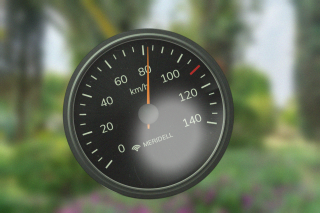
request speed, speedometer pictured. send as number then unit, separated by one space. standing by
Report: 82.5 km/h
